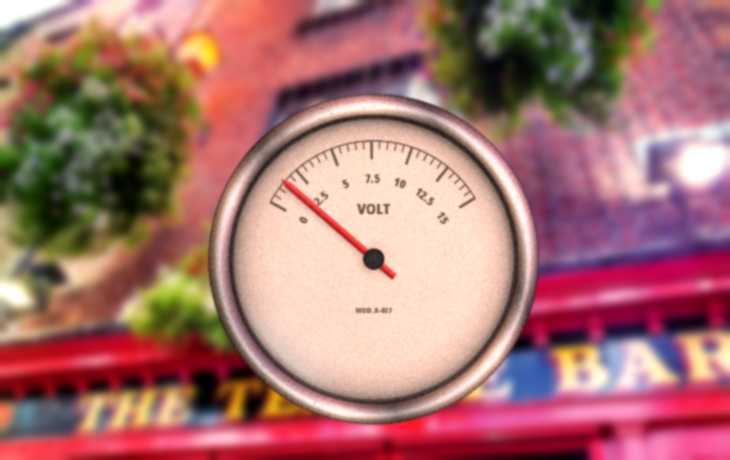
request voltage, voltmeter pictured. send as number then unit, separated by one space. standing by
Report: 1.5 V
